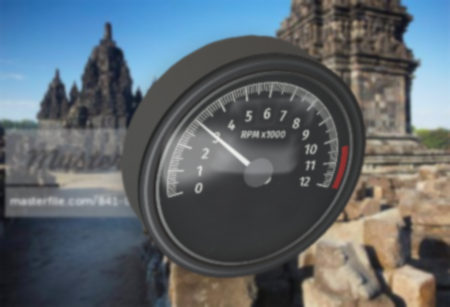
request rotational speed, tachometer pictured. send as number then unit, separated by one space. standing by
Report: 3000 rpm
